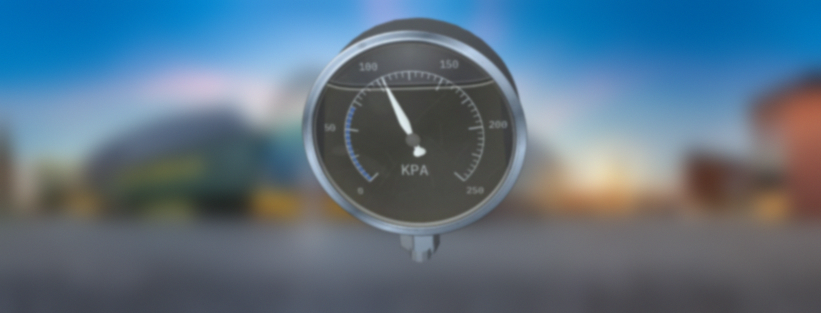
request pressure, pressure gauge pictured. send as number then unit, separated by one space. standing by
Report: 105 kPa
